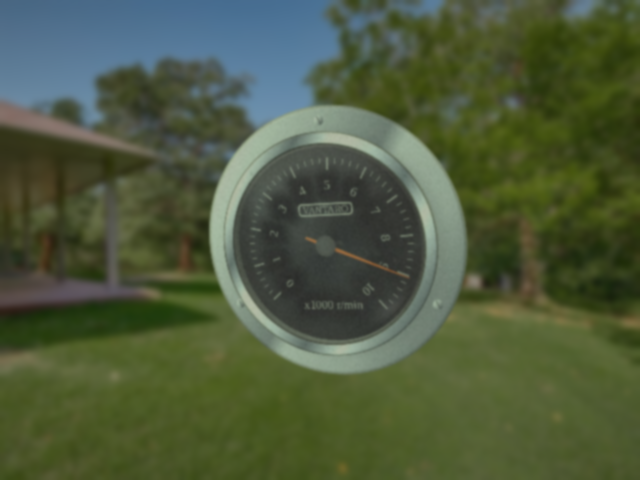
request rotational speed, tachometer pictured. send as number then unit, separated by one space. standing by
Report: 9000 rpm
